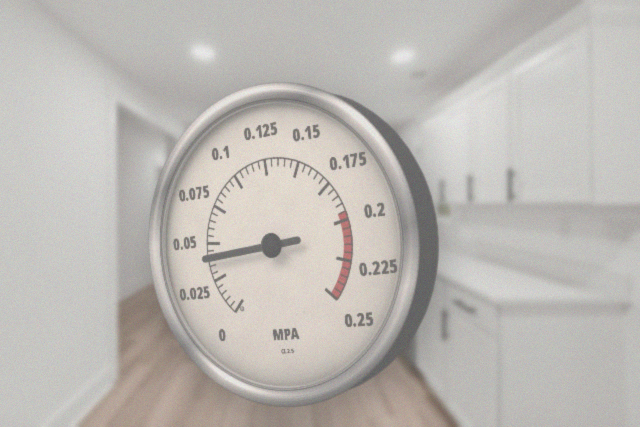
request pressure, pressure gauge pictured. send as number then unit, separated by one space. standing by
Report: 0.04 MPa
